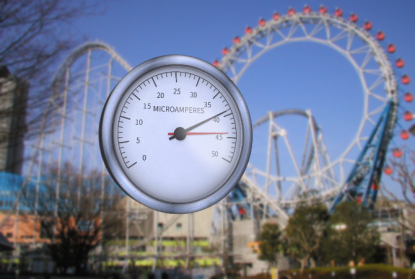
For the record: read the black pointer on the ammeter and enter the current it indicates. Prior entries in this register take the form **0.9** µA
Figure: **39** µA
